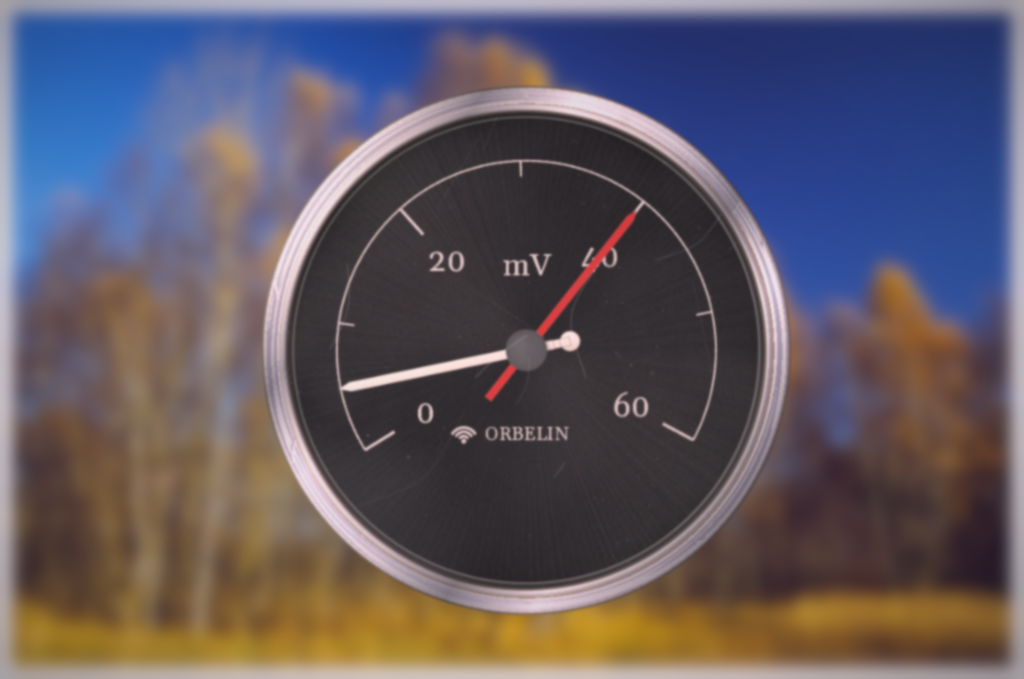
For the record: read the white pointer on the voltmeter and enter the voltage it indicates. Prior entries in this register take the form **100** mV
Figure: **5** mV
